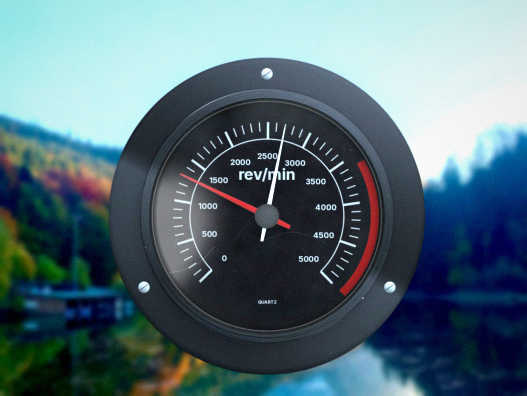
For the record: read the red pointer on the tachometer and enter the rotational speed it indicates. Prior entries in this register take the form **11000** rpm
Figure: **1300** rpm
